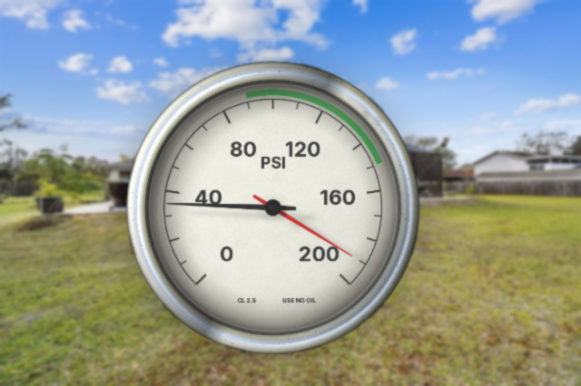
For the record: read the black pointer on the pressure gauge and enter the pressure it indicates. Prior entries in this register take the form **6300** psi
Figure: **35** psi
